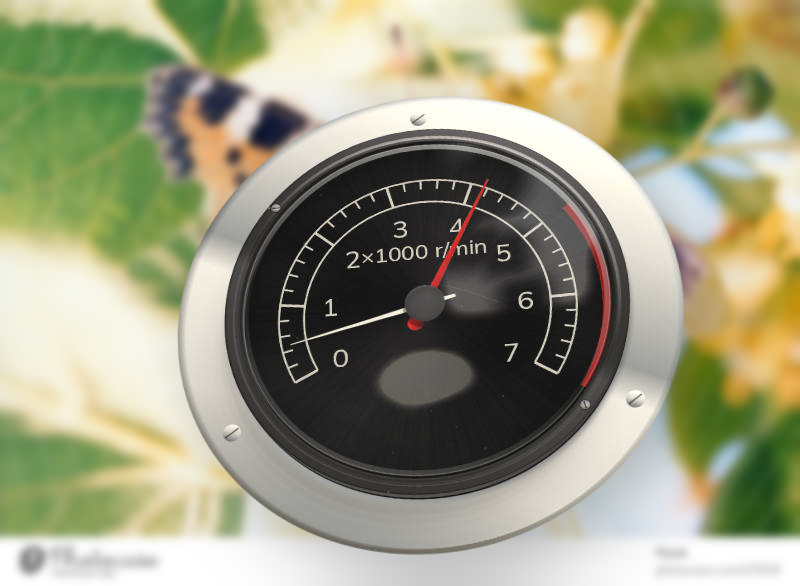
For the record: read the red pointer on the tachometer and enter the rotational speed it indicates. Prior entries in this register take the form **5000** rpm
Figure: **4200** rpm
